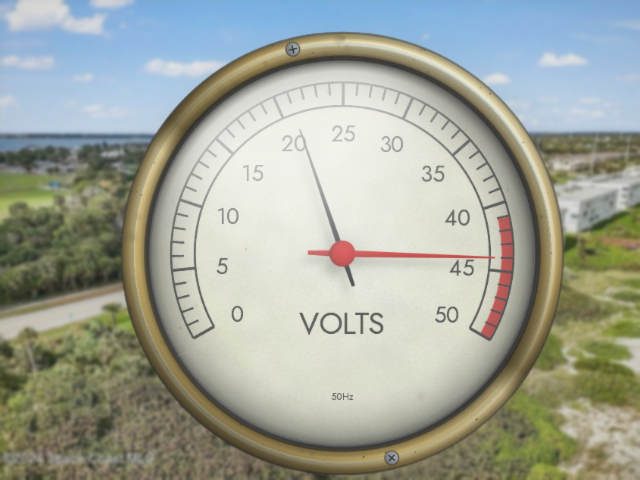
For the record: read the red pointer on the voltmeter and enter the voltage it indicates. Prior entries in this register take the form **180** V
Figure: **44** V
